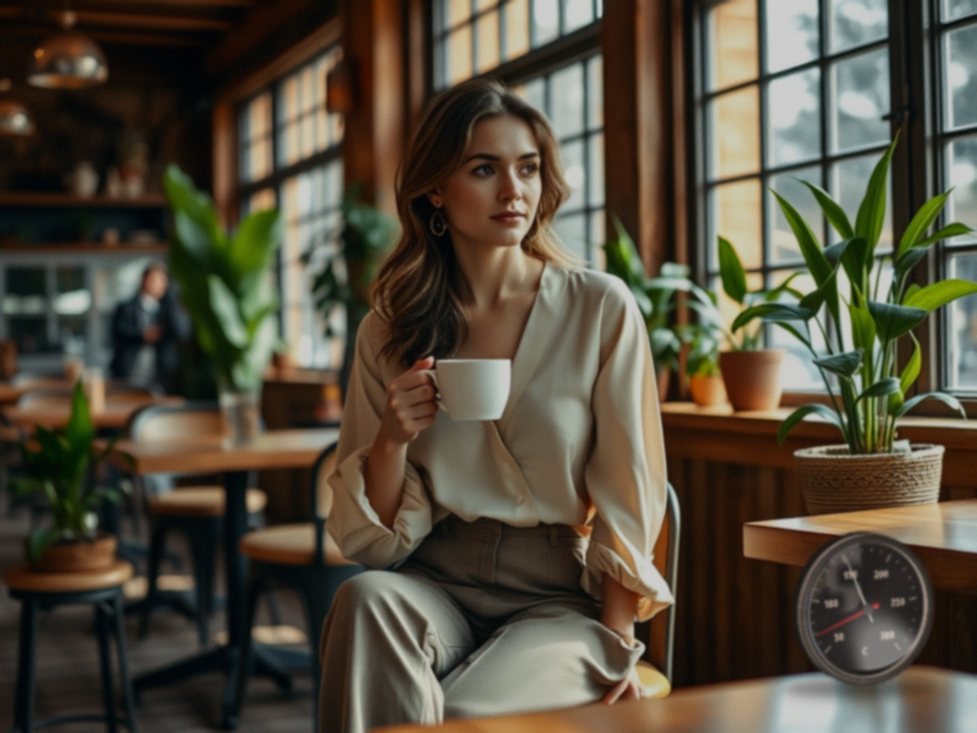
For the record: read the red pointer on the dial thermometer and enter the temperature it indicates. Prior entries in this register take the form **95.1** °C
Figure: **70** °C
